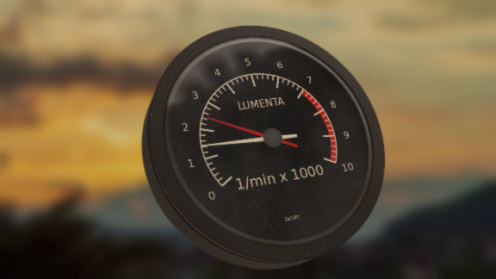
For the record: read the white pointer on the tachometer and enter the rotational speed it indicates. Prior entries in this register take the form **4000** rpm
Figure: **1400** rpm
